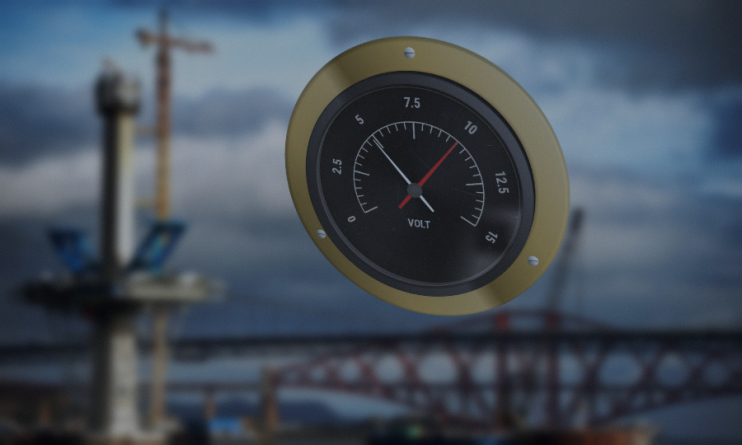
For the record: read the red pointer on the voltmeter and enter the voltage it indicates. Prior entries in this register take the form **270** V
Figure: **10** V
